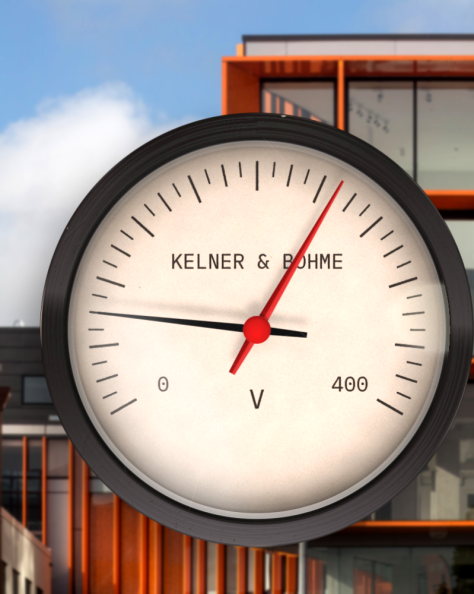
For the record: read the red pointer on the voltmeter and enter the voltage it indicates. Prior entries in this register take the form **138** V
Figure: **250** V
